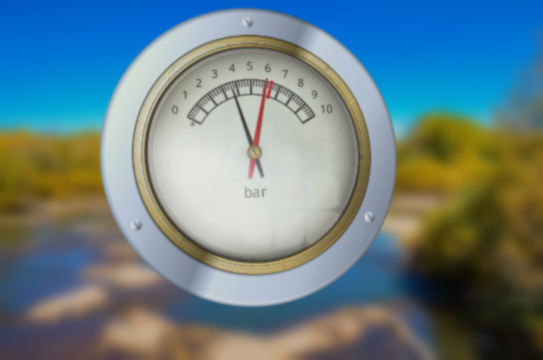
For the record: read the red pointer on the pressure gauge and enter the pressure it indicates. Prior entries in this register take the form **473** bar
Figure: **6** bar
